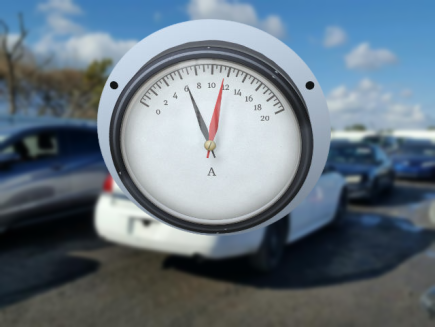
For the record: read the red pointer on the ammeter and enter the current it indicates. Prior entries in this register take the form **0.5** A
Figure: **11.5** A
